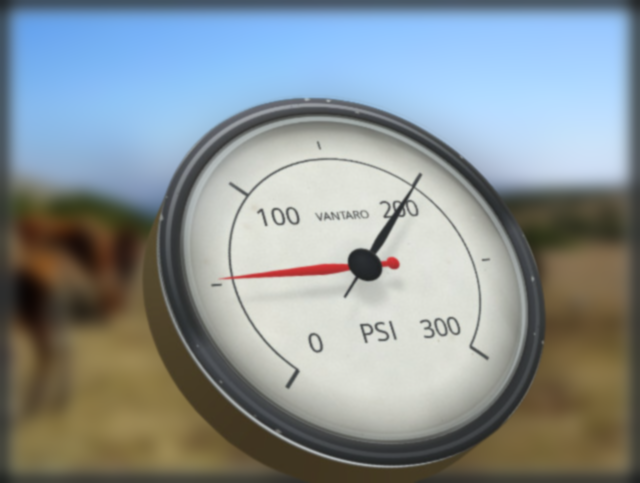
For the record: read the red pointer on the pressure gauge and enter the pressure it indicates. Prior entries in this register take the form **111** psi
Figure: **50** psi
